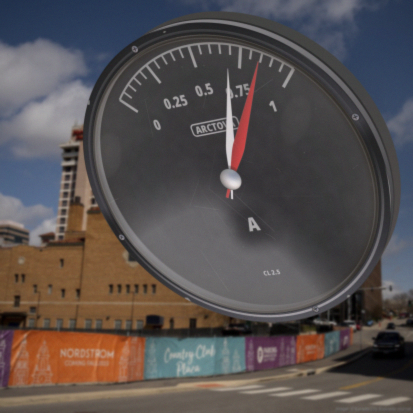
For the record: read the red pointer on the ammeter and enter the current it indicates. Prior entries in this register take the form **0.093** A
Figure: **0.85** A
